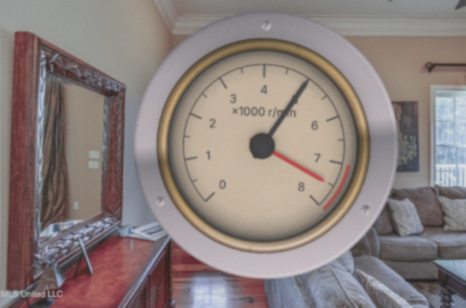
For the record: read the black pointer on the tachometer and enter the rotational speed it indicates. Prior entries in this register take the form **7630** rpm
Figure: **5000** rpm
